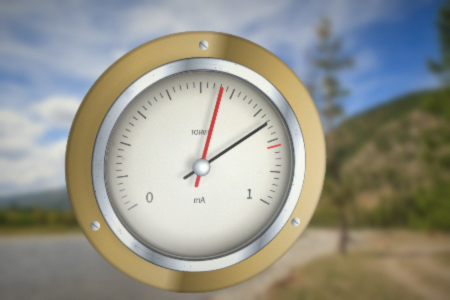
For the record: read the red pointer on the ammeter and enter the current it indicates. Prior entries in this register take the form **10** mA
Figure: **0.56** mA
